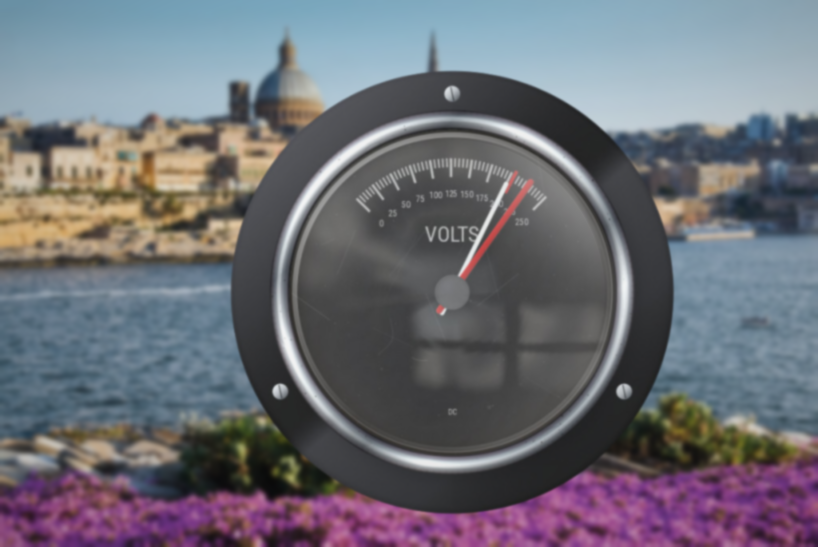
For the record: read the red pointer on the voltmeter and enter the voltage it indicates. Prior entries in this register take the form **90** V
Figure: **225** V
